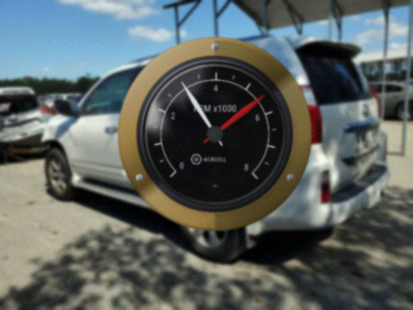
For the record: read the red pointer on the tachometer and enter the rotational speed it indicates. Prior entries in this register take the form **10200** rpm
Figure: **5500** rpm
